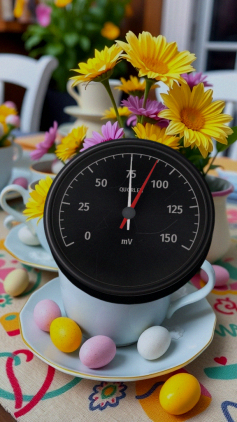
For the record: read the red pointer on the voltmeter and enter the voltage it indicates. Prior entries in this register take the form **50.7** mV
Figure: **90** mV
